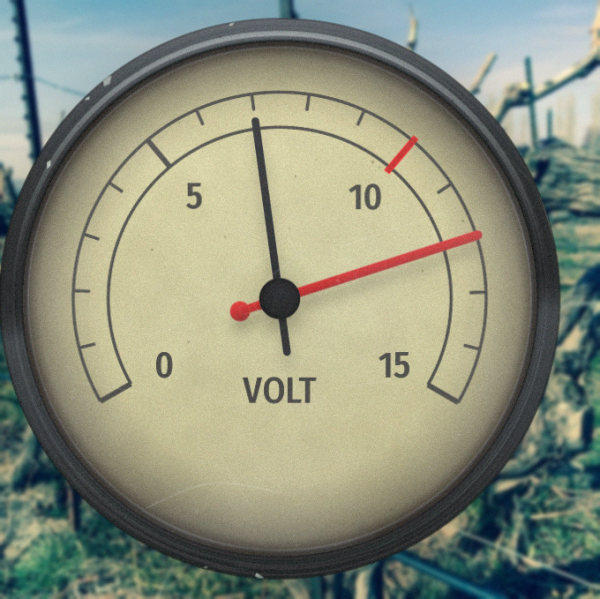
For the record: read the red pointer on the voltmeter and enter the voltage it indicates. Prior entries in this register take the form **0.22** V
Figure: **12** V
